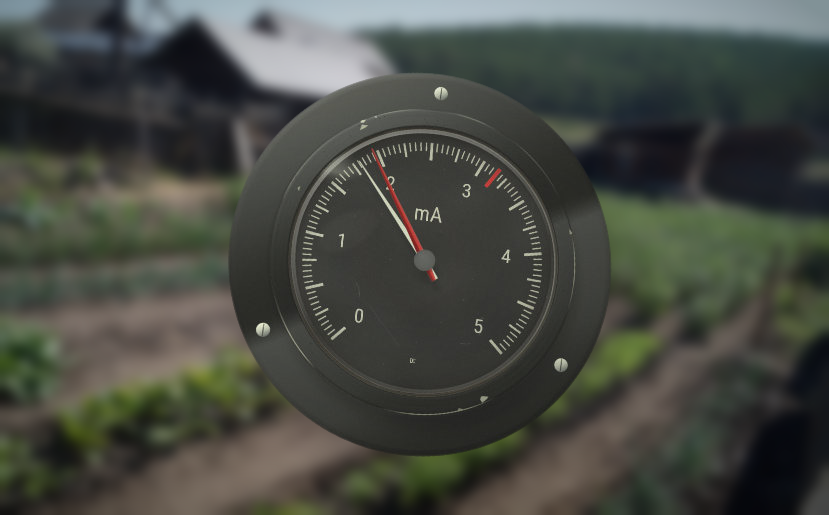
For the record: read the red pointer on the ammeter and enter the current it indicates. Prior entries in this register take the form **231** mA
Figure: **1.95** mA
